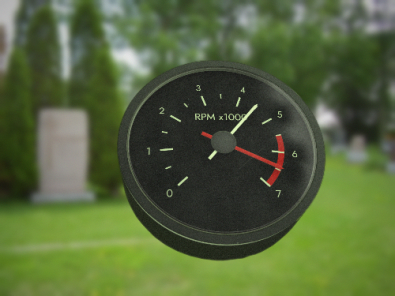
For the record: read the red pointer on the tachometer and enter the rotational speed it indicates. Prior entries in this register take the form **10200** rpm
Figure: **6500** rpm
